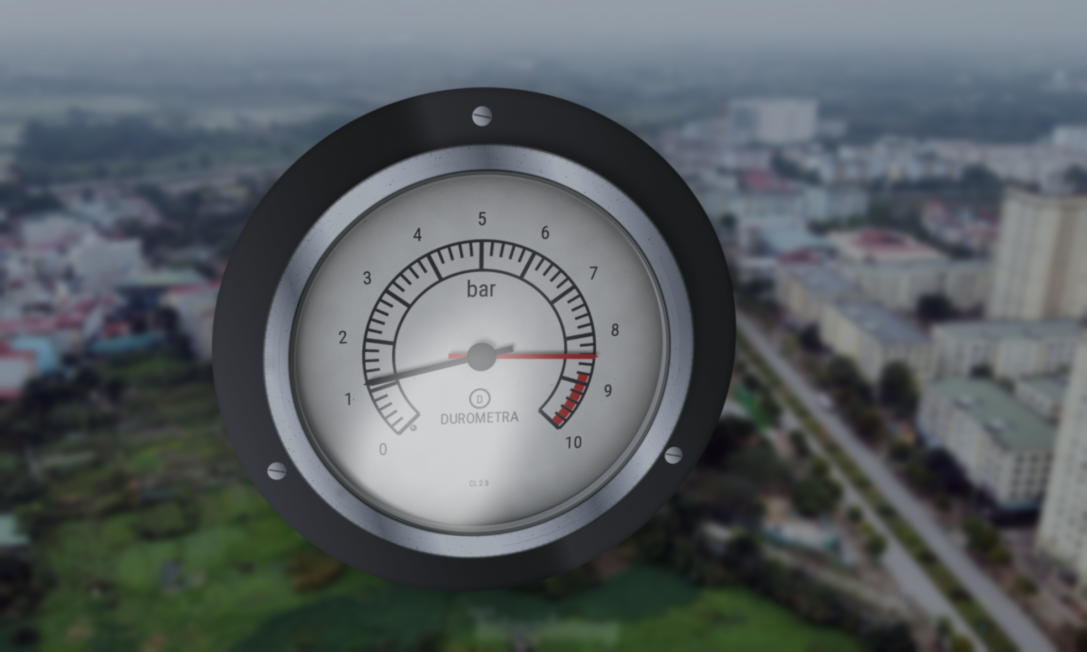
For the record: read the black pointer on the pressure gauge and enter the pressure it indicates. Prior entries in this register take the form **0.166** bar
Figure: **1.2** bar
